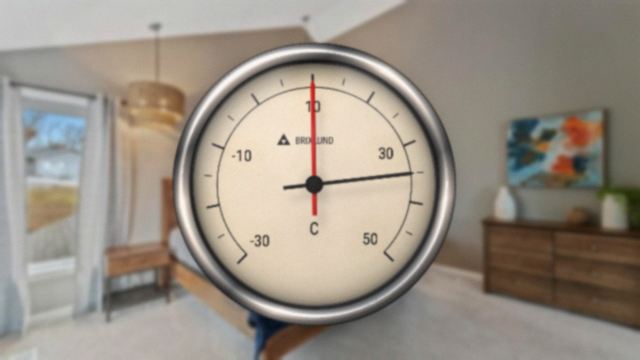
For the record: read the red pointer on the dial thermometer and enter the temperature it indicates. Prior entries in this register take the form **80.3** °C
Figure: **10** °C
